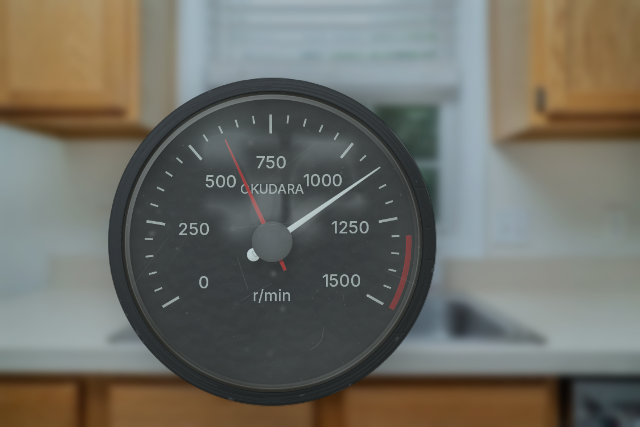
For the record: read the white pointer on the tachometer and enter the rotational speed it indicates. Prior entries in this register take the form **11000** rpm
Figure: **1100** rpm
